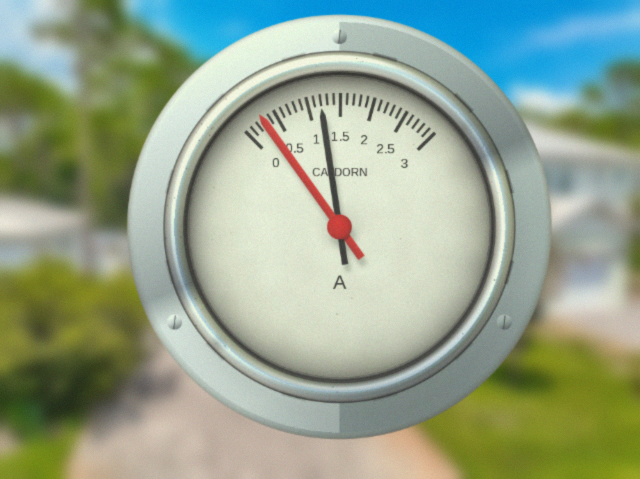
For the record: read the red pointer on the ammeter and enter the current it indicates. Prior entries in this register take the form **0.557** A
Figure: **0.3** A
